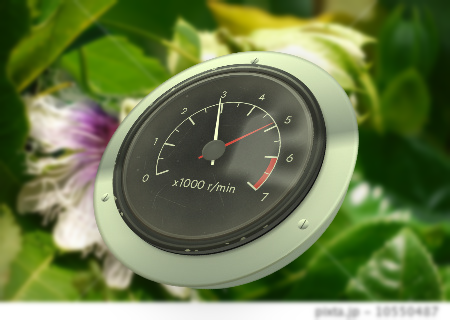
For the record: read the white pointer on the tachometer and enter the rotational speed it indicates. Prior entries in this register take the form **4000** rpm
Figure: **3000** rpm
